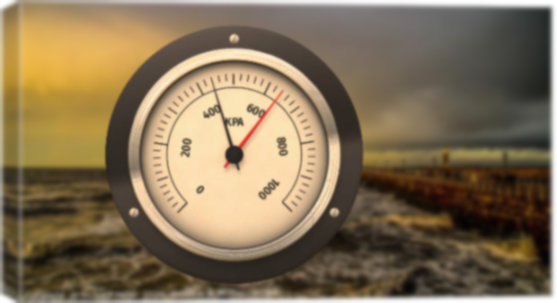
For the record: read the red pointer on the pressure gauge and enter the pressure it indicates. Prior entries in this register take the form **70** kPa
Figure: **640** kPa
